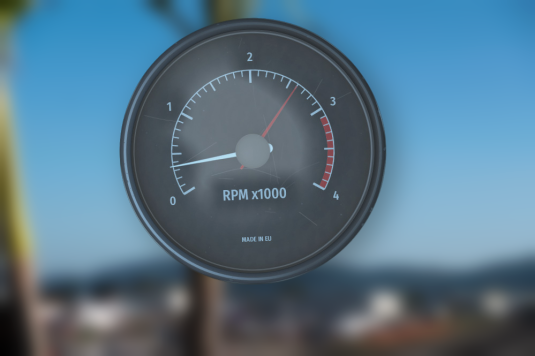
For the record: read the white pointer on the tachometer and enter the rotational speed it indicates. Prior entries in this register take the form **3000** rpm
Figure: **350** rpm
